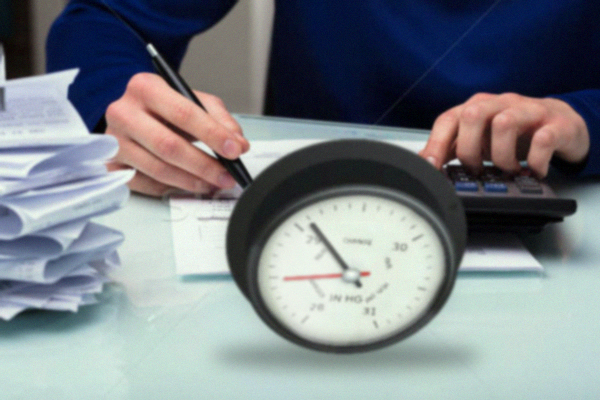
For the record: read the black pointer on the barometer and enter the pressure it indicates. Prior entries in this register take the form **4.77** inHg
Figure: **29.1** inHg
